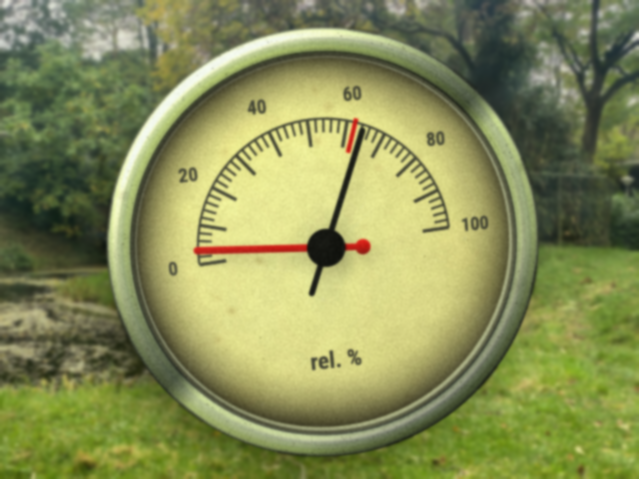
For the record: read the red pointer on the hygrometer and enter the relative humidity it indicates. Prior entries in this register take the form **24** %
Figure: **4** %
